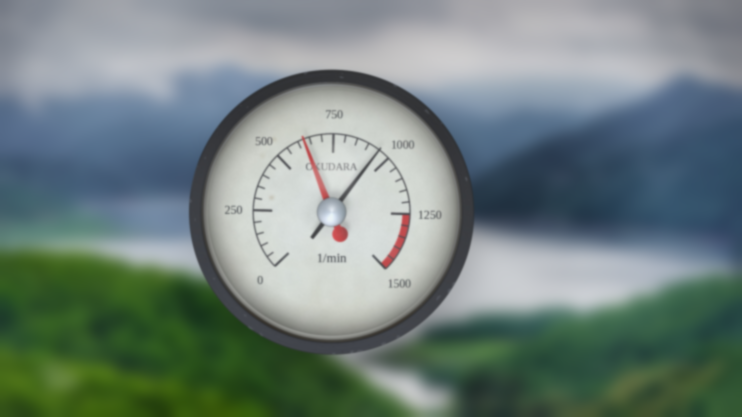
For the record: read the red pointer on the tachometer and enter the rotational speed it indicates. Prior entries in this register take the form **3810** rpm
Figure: **625** rpm
